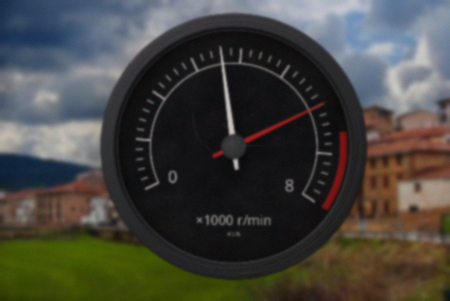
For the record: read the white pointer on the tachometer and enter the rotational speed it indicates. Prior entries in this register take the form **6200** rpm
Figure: **3600** rpm
